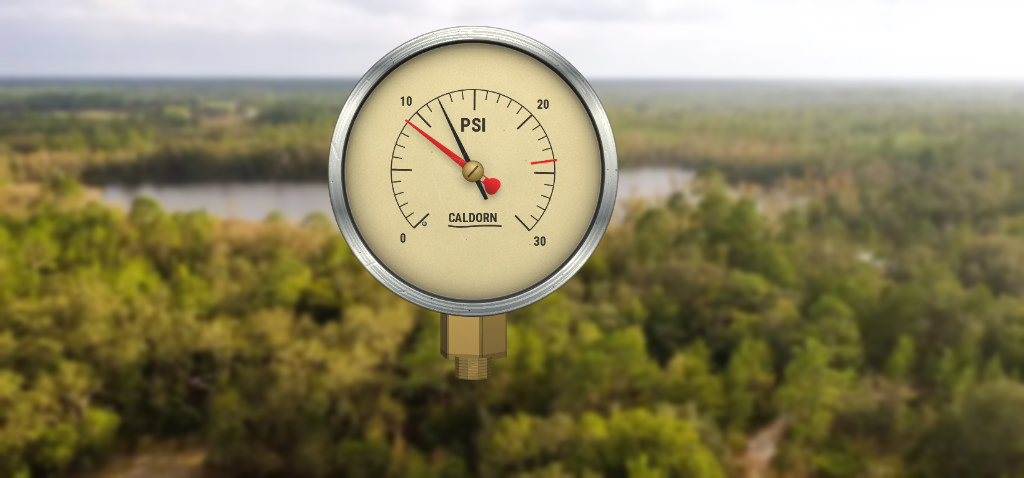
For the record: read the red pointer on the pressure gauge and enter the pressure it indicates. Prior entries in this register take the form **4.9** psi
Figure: **9** psi
